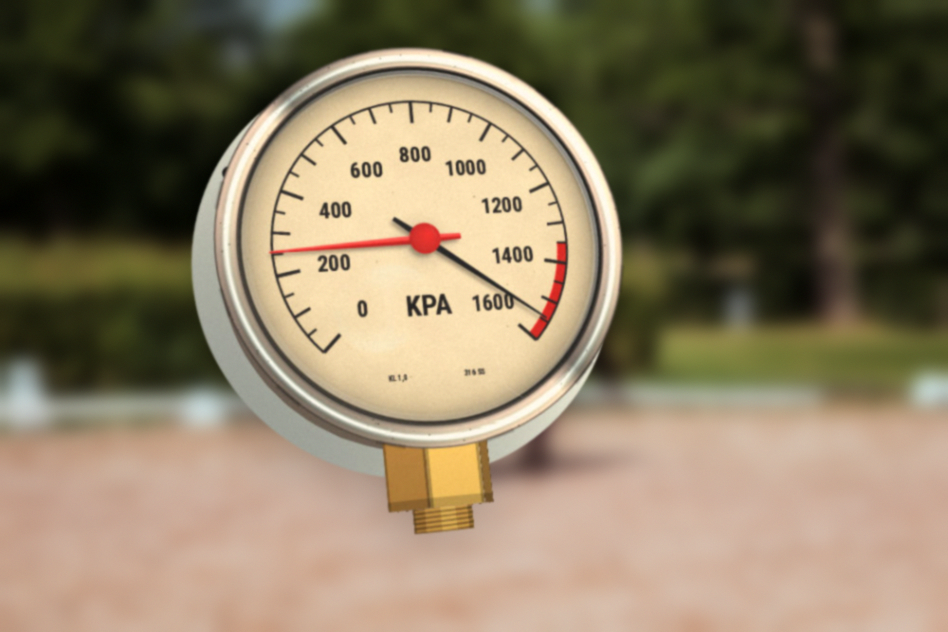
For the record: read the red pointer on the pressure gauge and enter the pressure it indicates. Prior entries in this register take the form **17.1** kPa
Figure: **250** kPa
